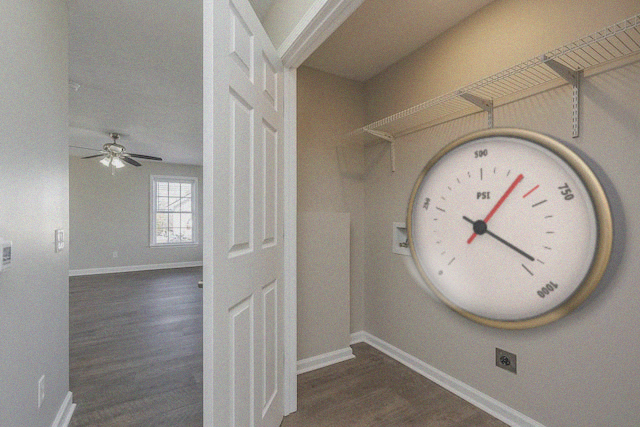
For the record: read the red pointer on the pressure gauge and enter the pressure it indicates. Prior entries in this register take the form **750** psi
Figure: **650** psi
